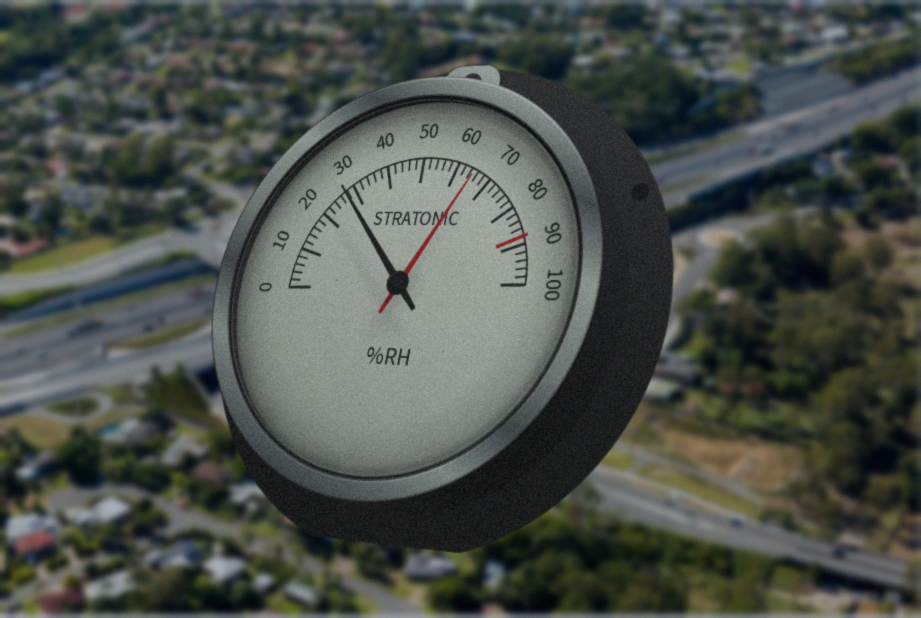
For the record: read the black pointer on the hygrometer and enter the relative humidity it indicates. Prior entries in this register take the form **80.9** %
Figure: **28** %
